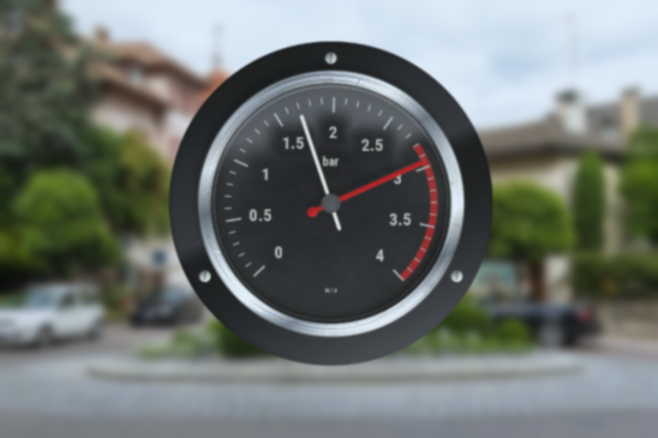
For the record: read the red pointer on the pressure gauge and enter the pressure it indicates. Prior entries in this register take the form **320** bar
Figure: **2.95** bar
